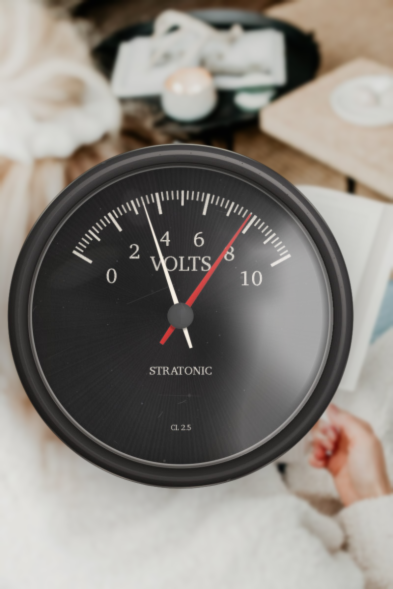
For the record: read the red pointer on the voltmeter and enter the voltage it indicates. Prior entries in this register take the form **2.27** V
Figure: **7.8** V
